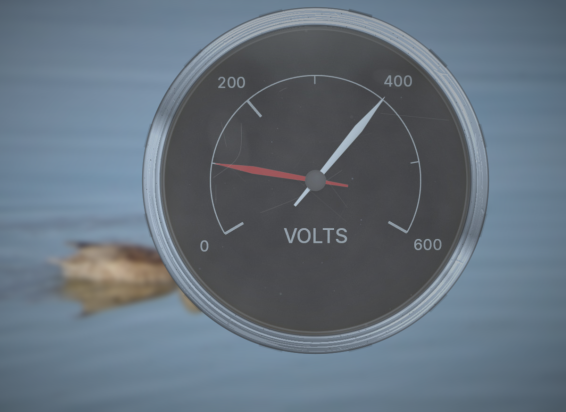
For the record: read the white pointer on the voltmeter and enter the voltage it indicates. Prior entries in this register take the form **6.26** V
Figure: **400** V
